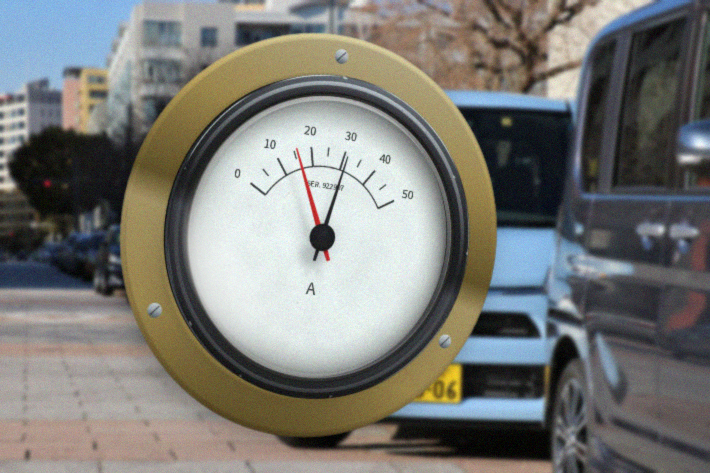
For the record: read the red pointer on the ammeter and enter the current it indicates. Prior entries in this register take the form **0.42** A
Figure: **15** A
